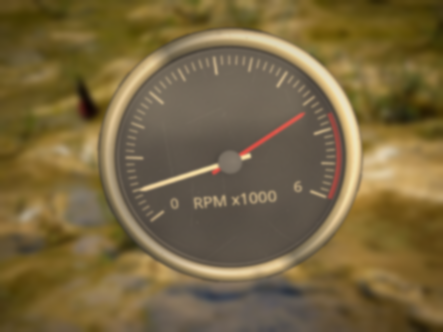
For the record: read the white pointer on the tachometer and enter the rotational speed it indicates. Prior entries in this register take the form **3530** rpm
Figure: **500** rpm
